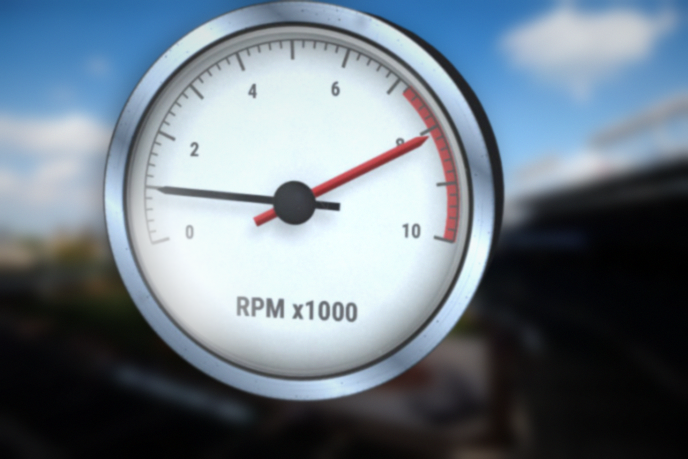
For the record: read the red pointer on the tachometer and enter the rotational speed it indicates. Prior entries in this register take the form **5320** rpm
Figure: **8100** rpm
